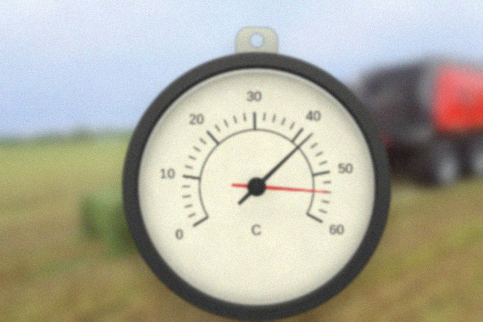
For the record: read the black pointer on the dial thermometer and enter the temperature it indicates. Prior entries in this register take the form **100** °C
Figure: **42** °C
